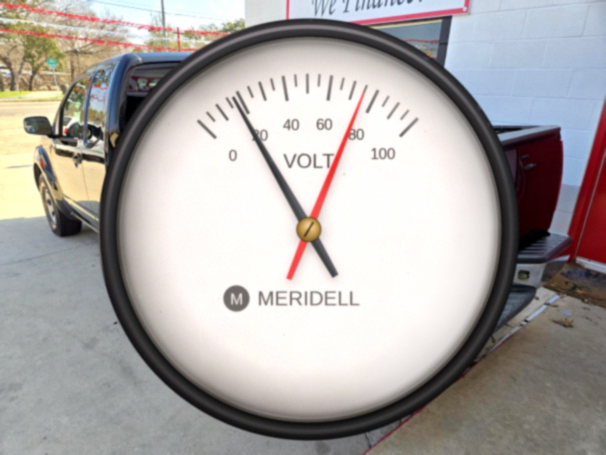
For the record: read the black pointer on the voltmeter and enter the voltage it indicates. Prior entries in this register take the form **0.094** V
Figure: **17.5** V
